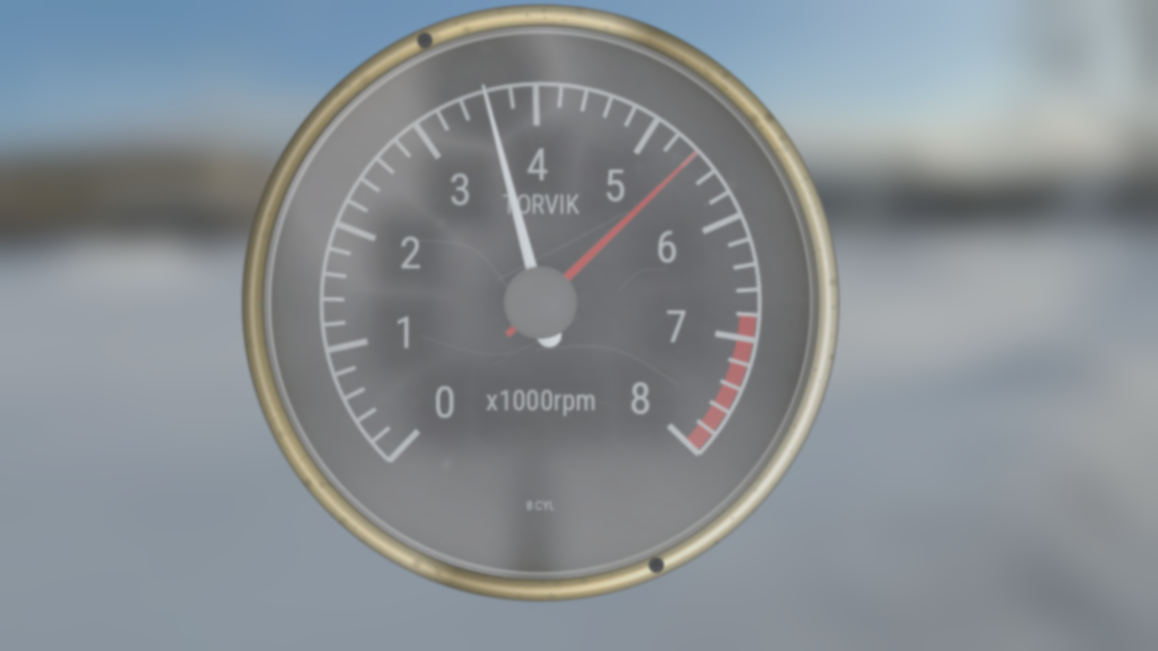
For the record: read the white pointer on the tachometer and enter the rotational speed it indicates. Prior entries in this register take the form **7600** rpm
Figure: **3600** rpm
